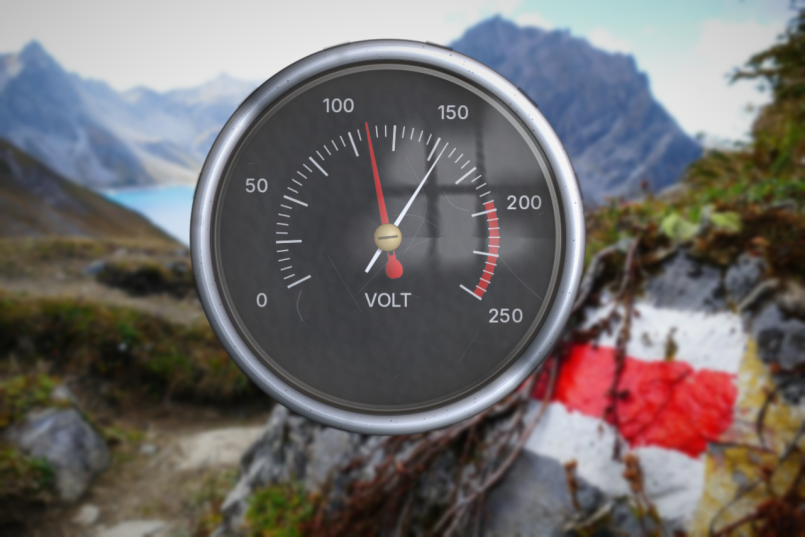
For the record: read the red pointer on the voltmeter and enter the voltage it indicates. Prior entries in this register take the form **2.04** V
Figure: **110** V
